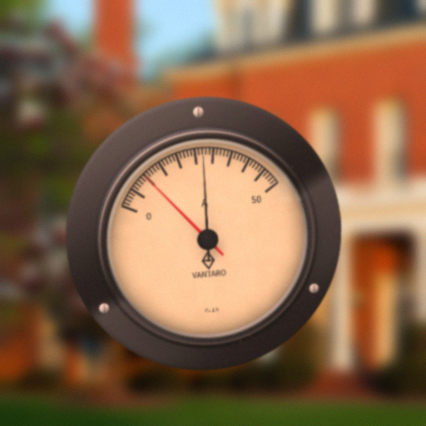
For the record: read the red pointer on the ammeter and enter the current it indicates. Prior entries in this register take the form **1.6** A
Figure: **10** A
